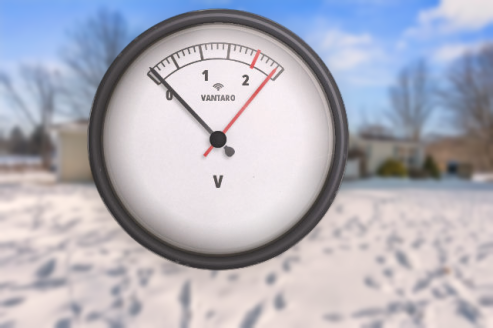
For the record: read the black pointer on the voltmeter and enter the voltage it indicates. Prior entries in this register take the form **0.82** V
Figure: **0.1** V
